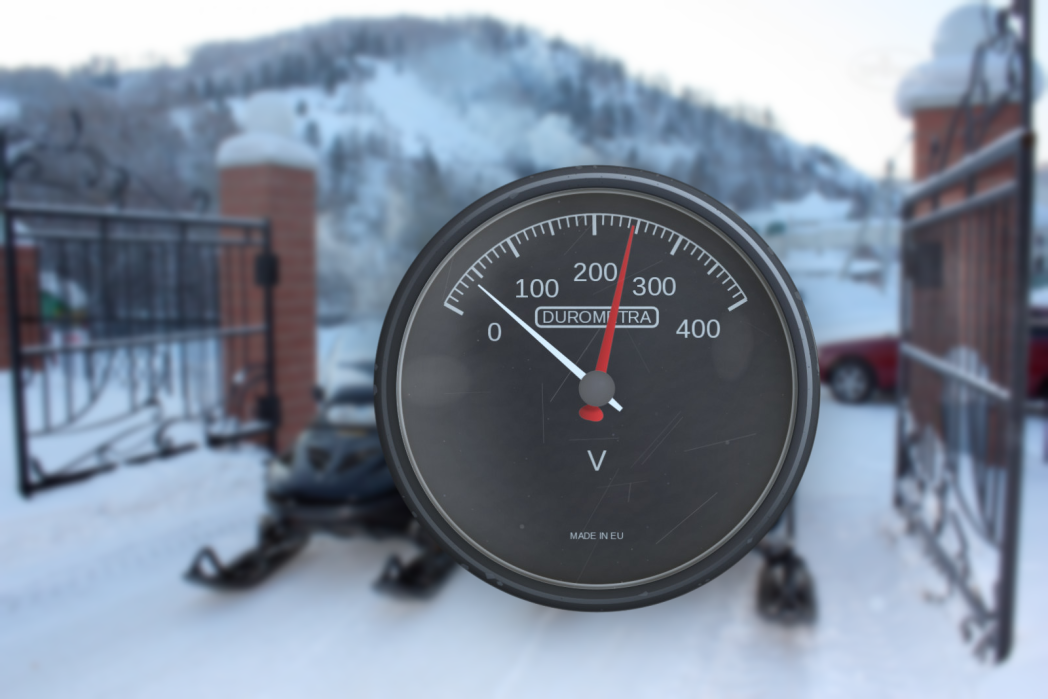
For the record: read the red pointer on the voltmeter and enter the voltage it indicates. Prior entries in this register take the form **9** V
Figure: **245** V
